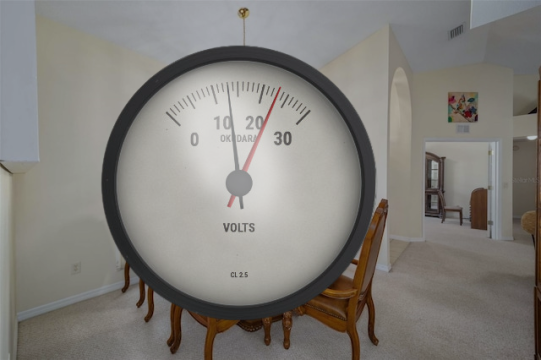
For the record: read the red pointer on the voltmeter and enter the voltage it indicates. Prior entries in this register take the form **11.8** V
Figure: **23** V
